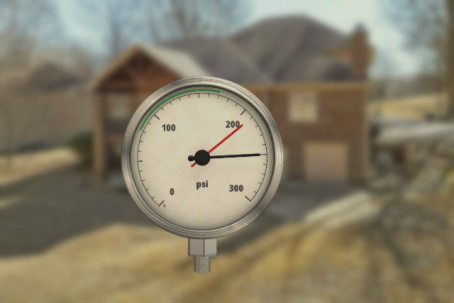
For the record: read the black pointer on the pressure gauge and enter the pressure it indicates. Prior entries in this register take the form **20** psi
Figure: **250** psi
